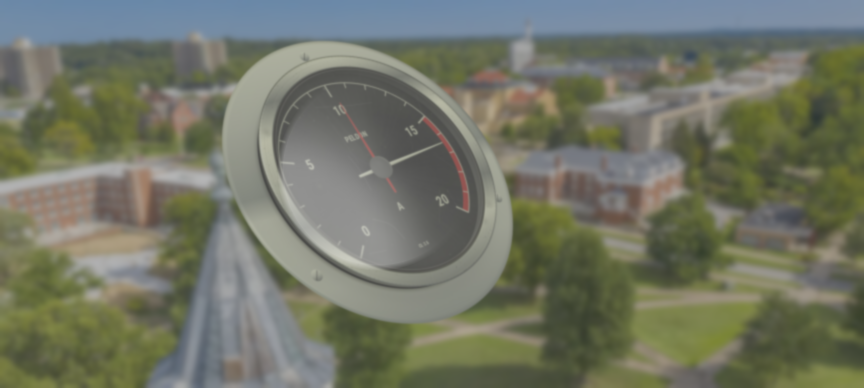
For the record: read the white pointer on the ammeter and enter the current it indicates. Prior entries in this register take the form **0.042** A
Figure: **16.5** A
